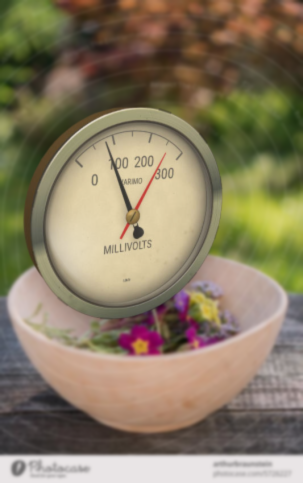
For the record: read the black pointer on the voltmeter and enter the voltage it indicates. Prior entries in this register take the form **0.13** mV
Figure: **75** mV
